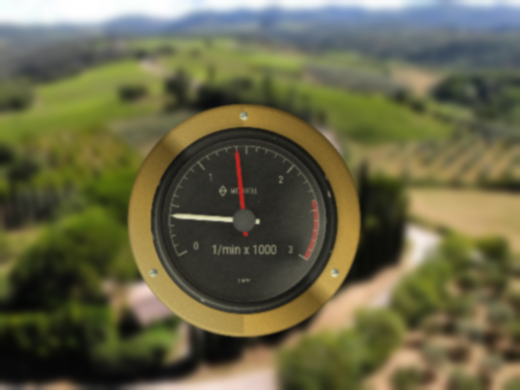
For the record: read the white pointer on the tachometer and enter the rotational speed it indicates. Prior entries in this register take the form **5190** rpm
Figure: **400** rpm
